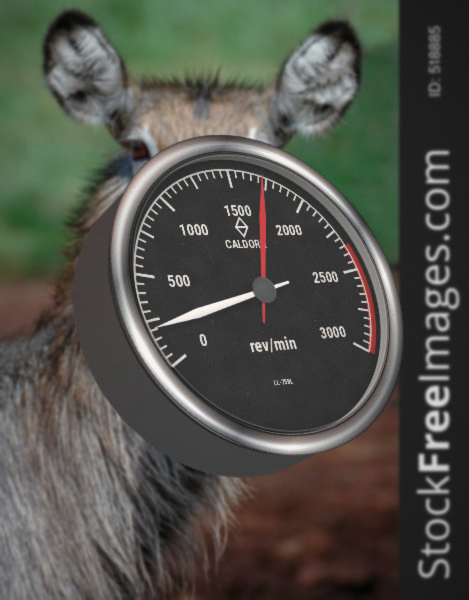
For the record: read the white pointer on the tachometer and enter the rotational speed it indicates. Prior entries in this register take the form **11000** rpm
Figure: **200** rpm
